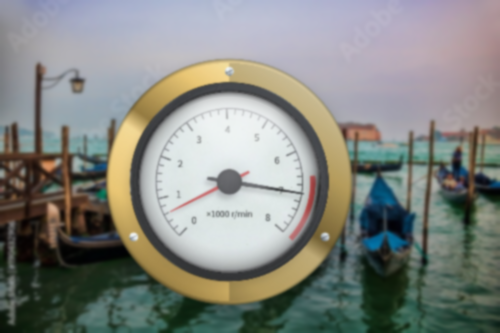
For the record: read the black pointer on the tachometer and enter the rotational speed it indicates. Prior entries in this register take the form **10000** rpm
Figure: **7000** rpm
